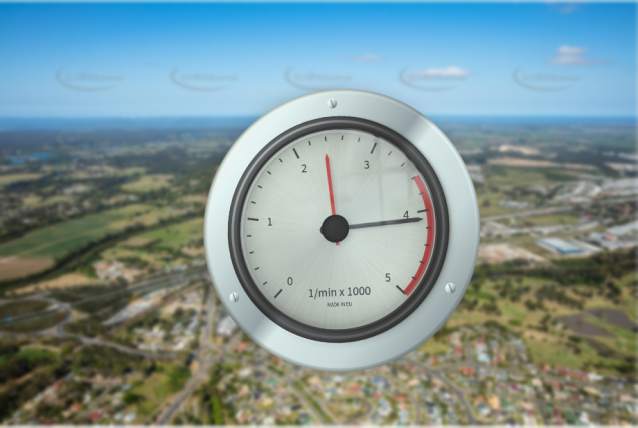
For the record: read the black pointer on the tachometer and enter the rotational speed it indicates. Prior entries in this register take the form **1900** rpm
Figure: **4100** rpm
